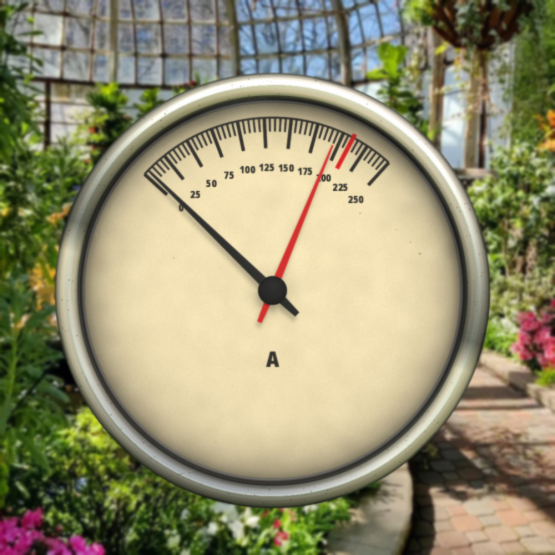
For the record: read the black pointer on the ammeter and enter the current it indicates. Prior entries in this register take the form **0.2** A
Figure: **5** A
